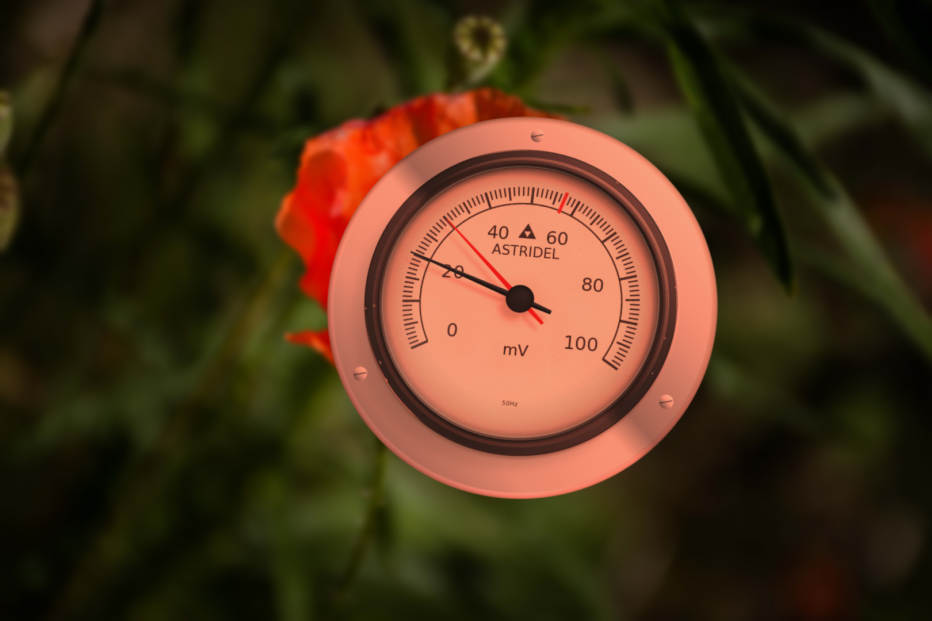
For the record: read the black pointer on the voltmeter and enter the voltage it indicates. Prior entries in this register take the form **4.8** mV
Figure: **20** mV
